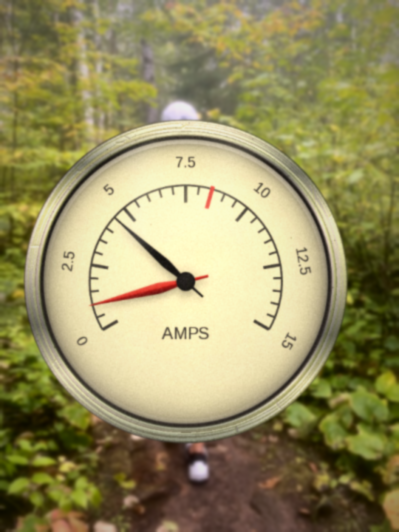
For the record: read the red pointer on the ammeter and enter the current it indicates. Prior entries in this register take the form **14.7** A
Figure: **1** A
